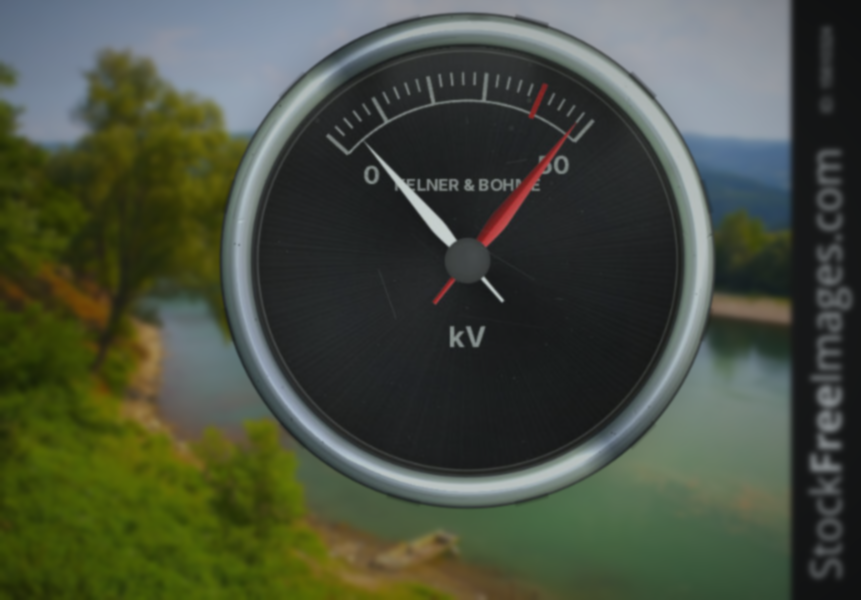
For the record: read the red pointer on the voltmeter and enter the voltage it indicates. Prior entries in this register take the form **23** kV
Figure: **48** kV
